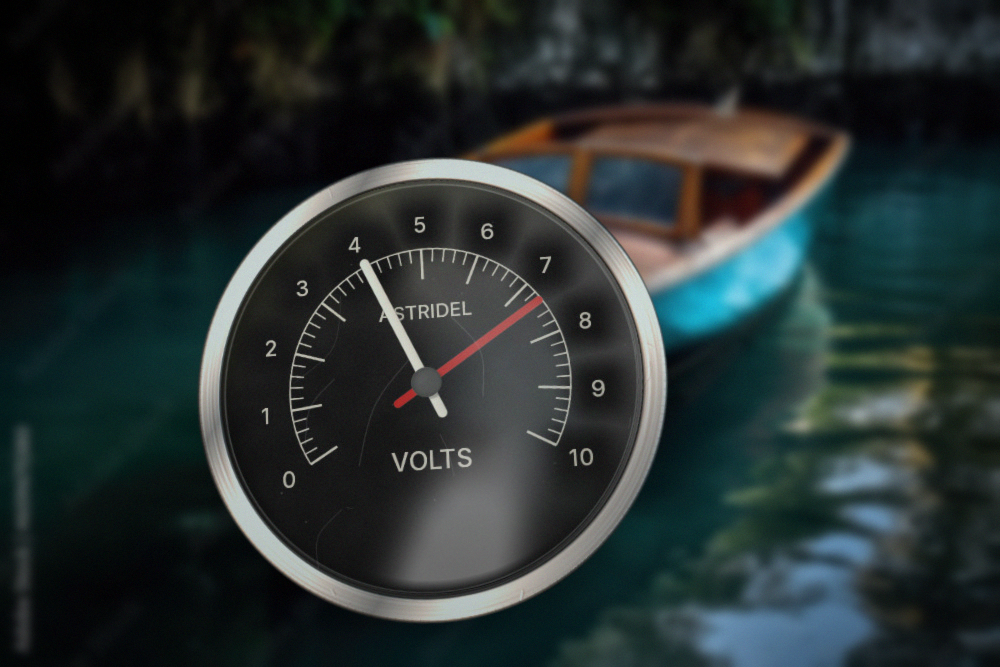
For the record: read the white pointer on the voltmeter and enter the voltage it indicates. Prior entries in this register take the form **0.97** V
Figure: **4** V
